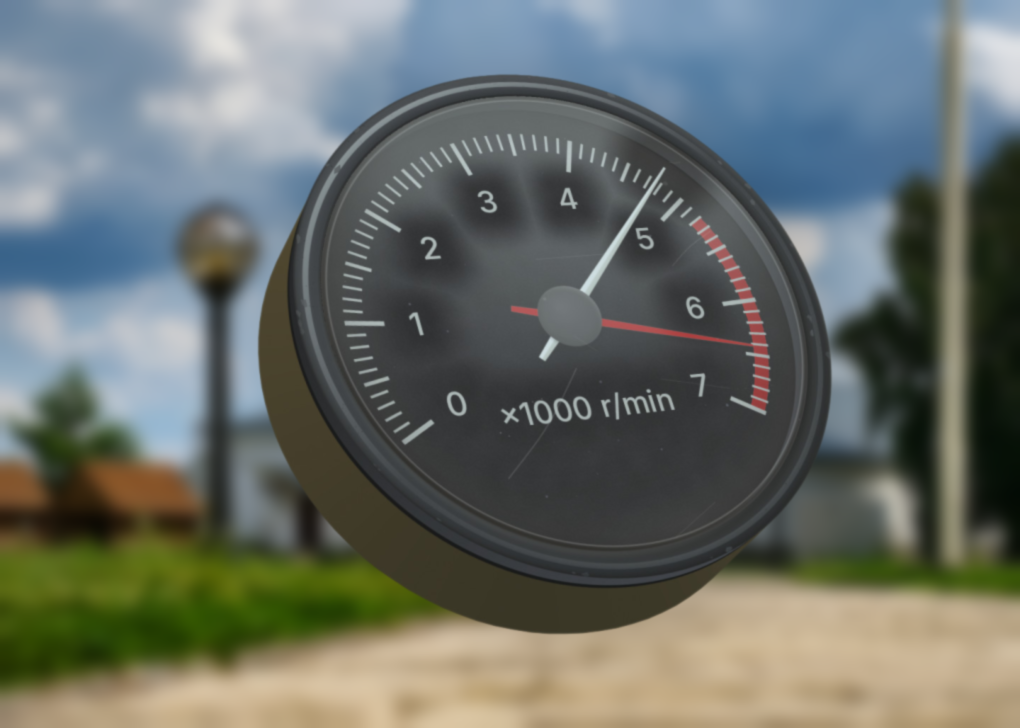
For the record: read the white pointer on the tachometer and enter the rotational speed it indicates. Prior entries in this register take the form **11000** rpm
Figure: **4750** rpm
